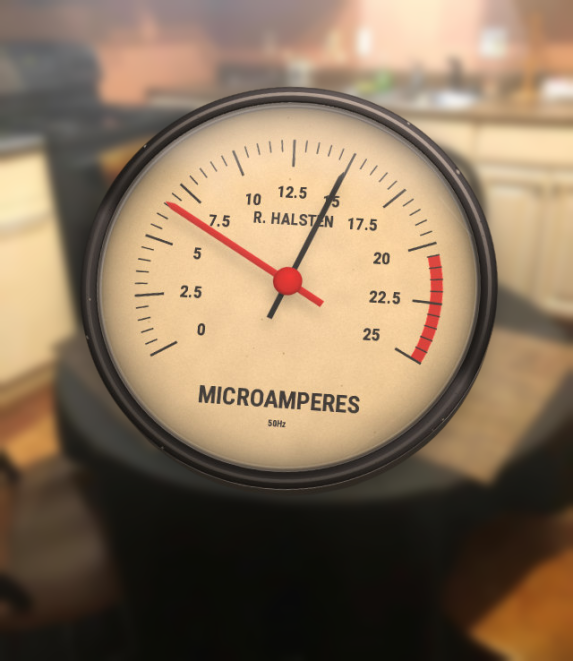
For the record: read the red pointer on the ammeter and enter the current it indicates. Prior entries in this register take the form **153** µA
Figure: **6.5** µA
